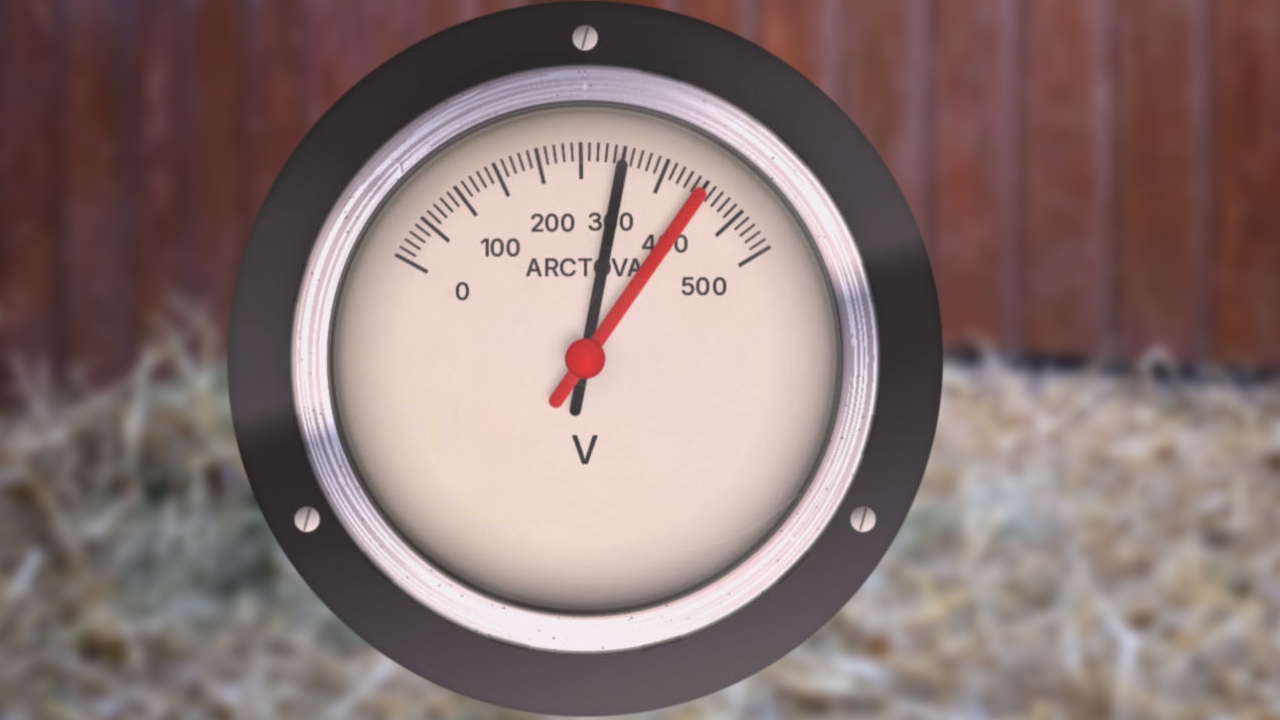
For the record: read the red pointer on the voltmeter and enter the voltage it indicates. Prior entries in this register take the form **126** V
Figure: **400** V
